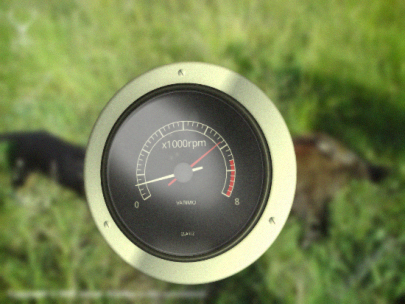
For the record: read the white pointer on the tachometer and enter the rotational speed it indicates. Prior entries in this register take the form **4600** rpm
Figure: **600** rpm
